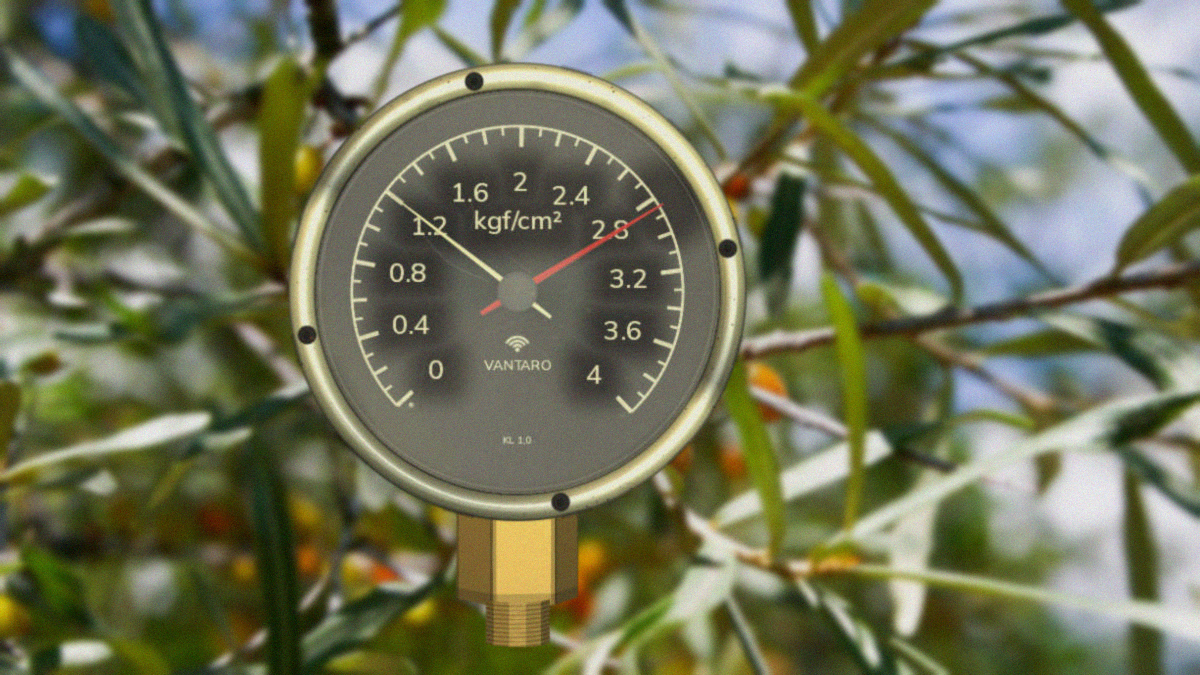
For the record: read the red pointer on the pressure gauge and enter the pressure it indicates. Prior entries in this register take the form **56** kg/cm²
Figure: **2.85** kg/cm²
